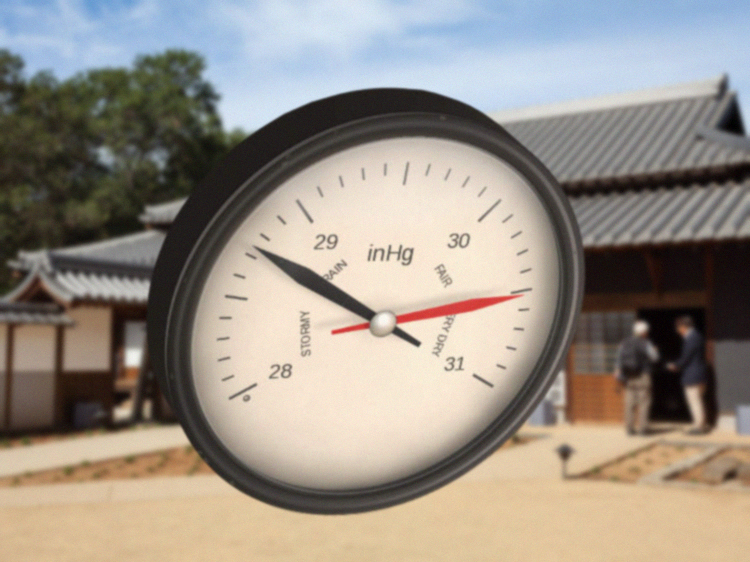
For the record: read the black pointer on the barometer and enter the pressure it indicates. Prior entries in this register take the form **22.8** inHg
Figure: **28.75** inHg
